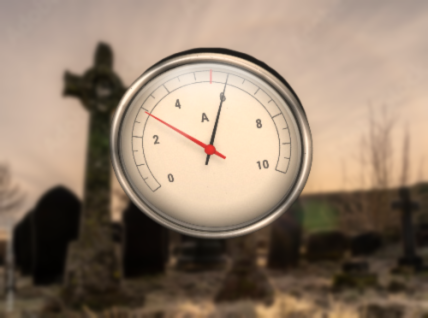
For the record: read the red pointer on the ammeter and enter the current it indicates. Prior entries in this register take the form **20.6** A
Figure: **3** A
